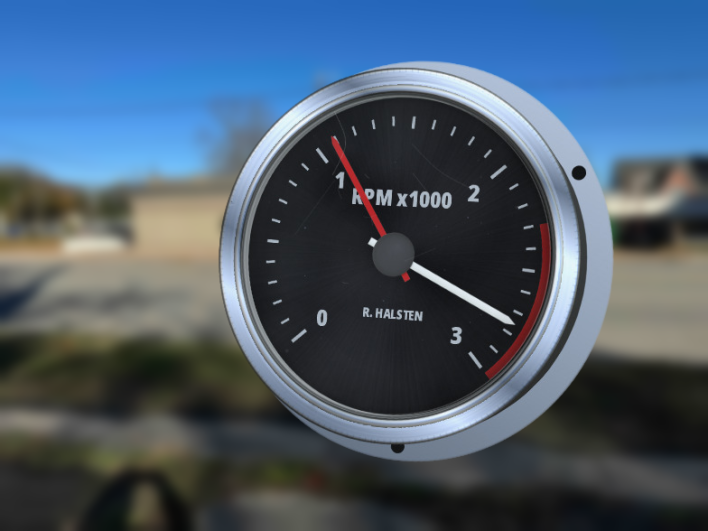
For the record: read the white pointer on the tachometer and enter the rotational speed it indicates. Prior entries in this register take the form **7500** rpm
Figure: **2750** rpm
